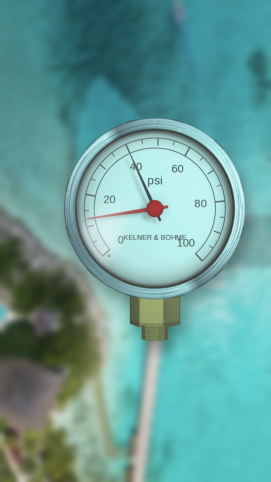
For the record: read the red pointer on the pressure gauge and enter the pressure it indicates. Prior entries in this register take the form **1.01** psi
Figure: **12.5** psi
